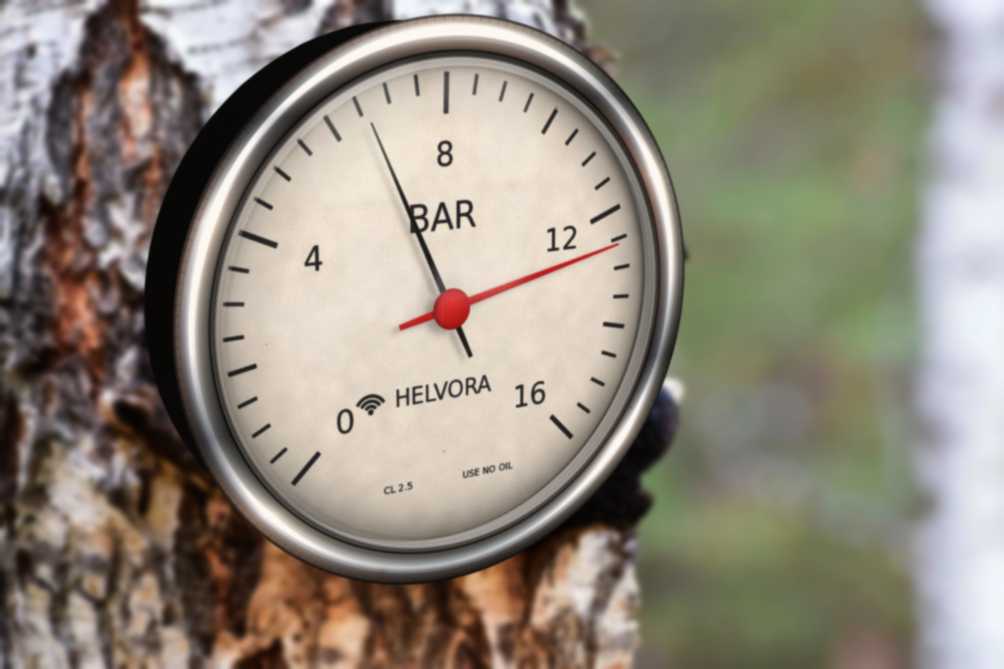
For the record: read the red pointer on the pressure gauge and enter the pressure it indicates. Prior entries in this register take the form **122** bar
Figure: **12.5** bar
